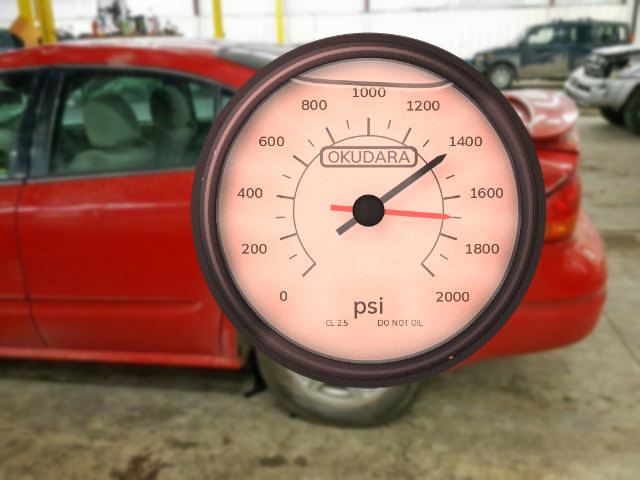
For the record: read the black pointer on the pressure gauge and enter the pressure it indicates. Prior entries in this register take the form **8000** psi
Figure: **1400** psi
